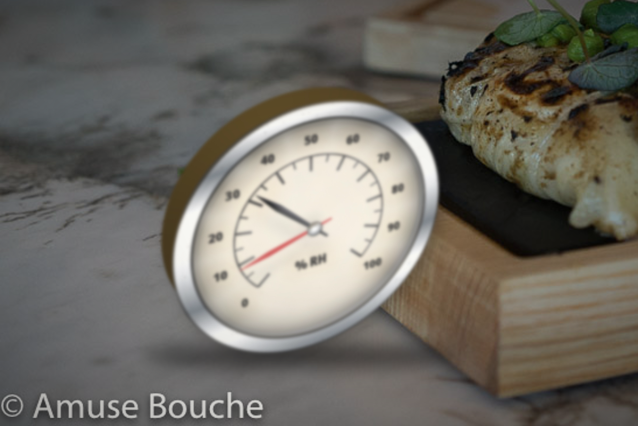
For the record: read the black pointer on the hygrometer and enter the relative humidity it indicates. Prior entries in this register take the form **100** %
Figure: **32.5** %
